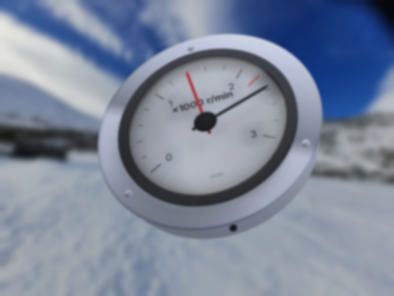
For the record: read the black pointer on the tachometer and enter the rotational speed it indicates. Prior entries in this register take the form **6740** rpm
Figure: **2400** rpm
